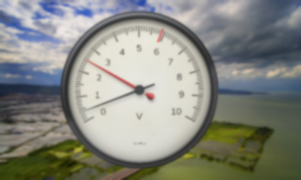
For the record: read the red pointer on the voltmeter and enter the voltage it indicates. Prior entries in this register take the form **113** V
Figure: **2.5** V
